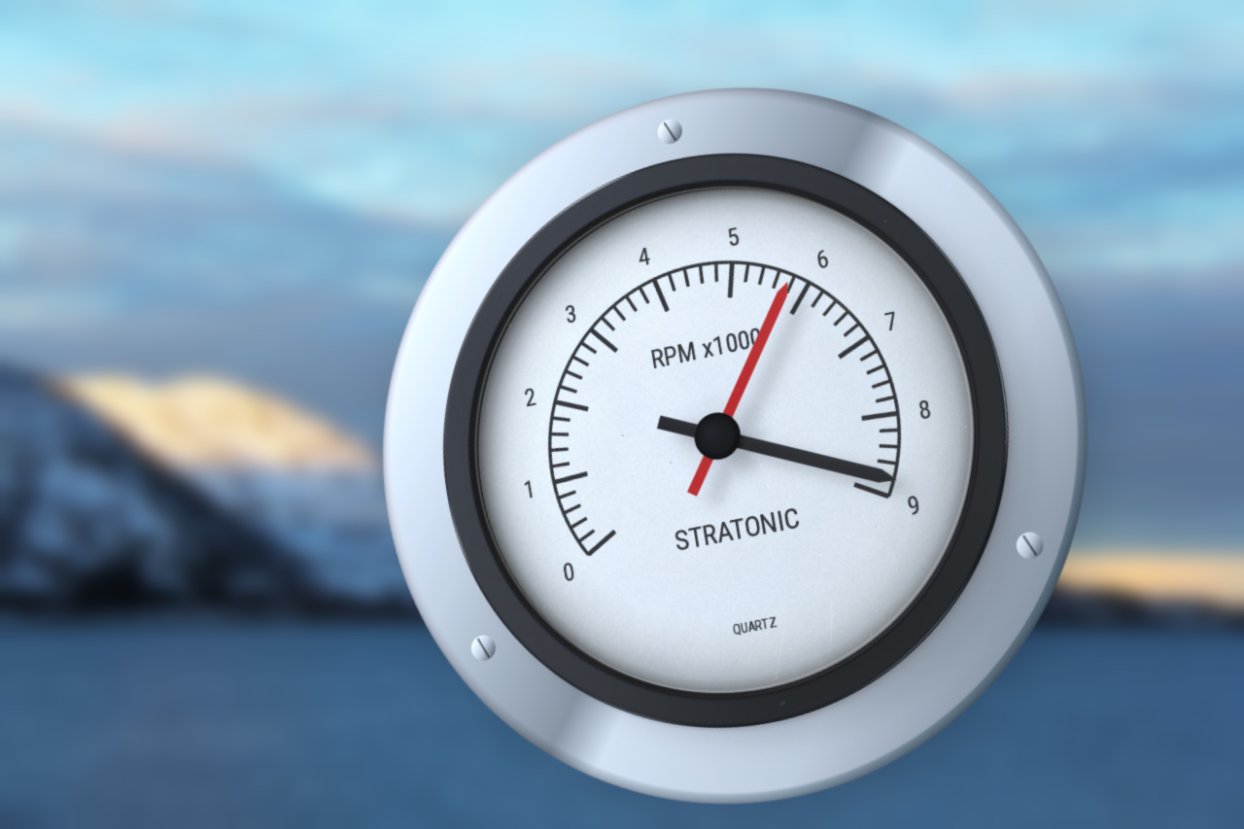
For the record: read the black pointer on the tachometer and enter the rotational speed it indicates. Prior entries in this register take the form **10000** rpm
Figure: **8800** rpm
